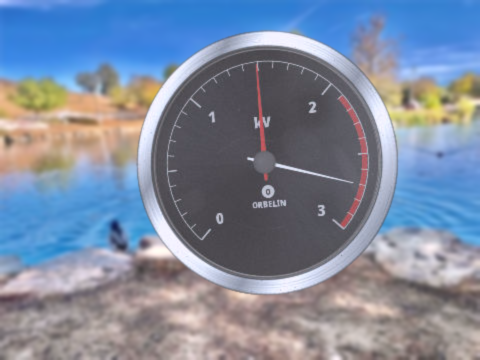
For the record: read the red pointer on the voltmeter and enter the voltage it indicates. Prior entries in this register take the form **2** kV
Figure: **1.5** kV
